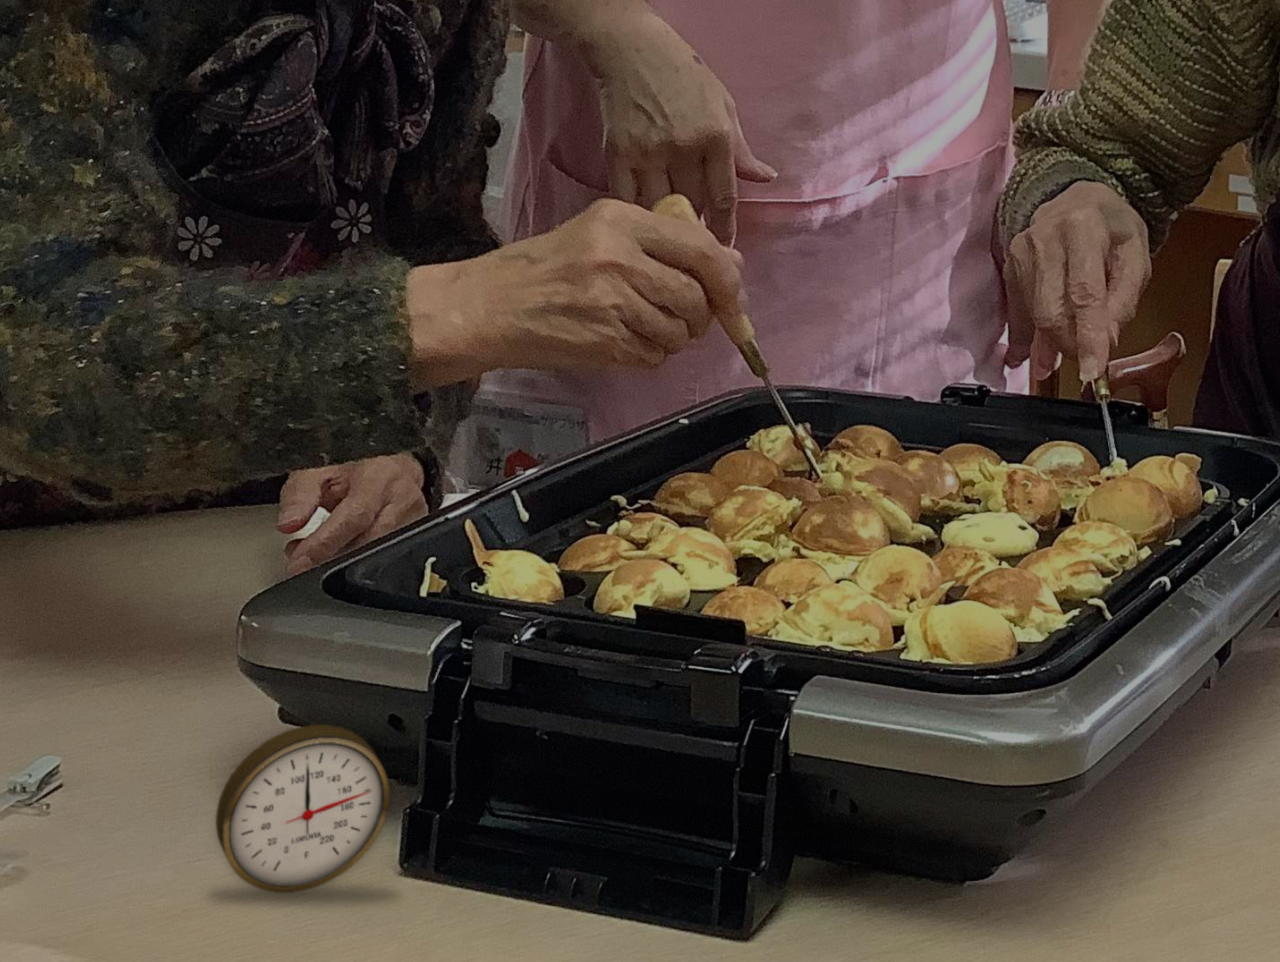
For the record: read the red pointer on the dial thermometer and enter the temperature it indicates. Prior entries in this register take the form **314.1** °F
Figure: **170** °F
